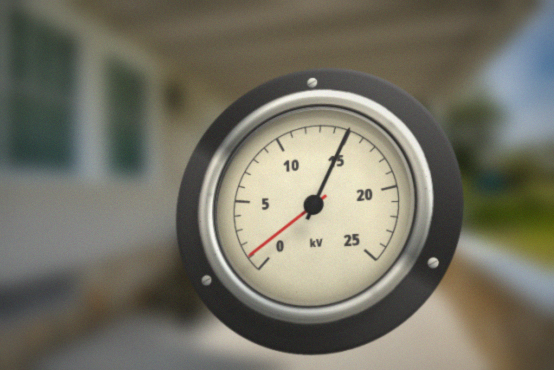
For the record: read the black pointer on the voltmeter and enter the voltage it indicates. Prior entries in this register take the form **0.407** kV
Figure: **15** kV
